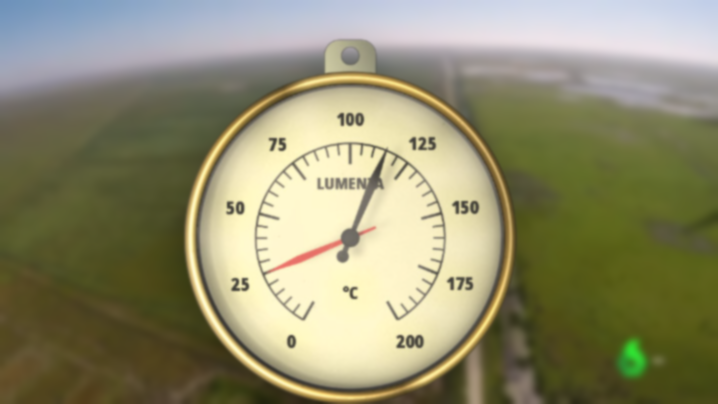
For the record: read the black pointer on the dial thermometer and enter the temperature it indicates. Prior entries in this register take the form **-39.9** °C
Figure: **115** °C
